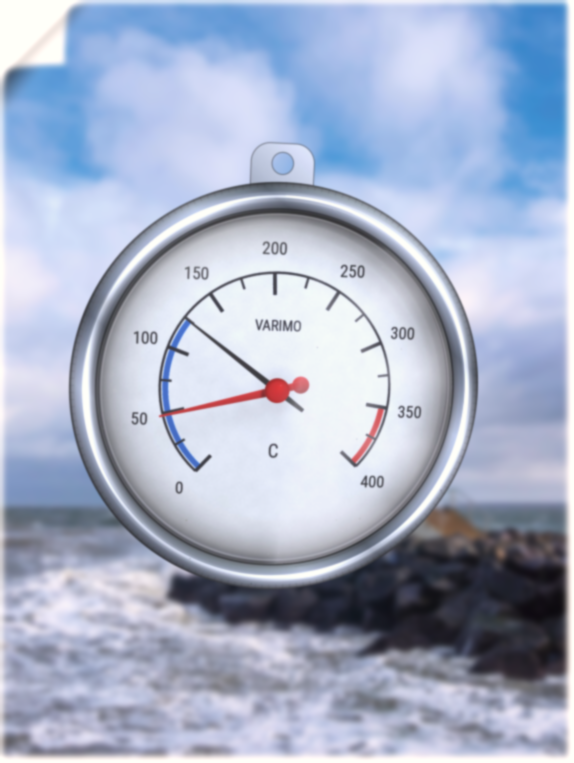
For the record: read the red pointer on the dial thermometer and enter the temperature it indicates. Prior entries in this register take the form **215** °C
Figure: **50** °C
